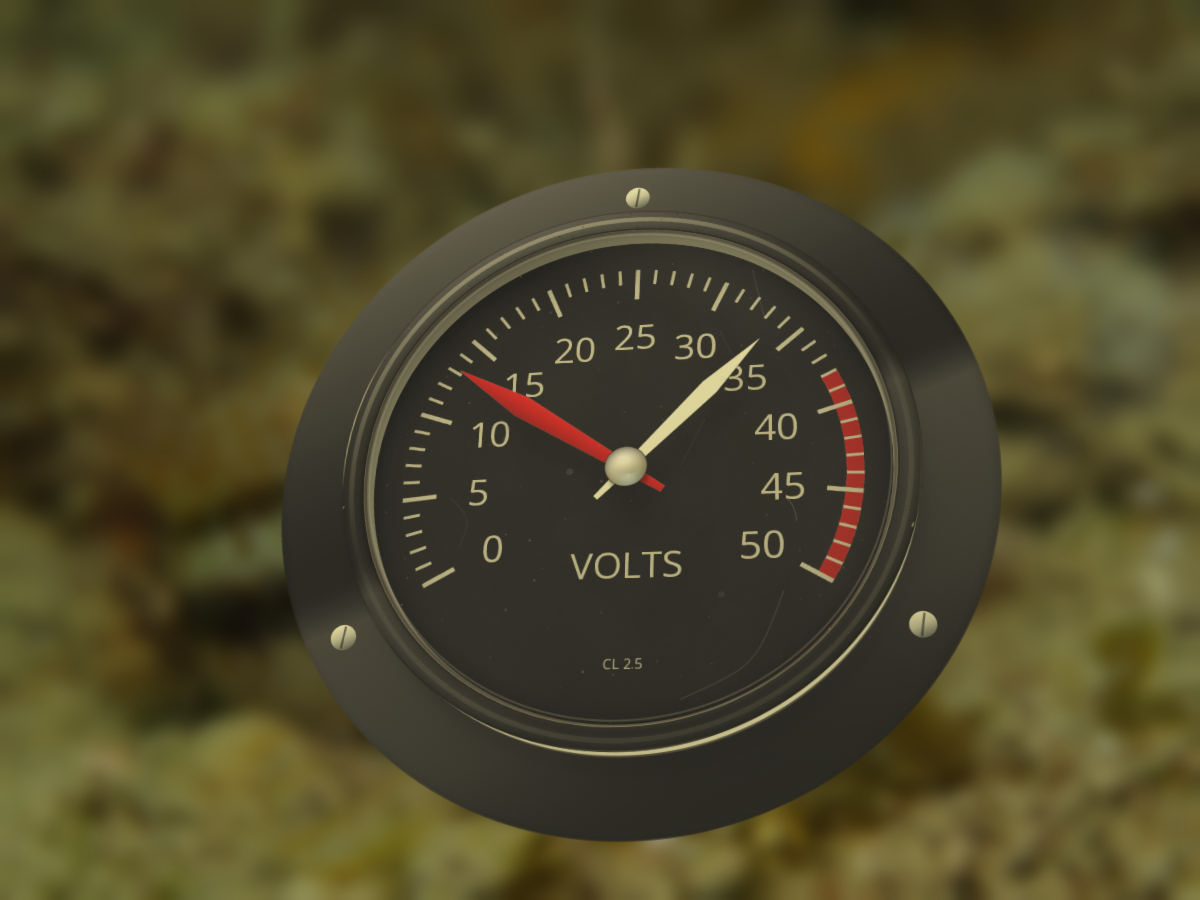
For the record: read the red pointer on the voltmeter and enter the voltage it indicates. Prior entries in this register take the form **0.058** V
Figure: **13** V
